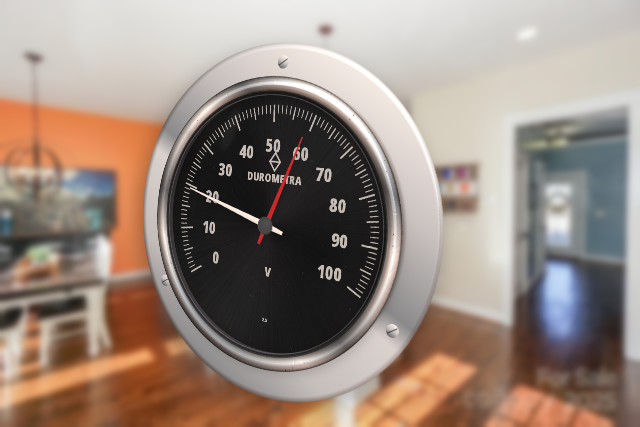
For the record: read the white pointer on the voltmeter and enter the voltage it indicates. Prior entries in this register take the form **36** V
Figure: **20** V
